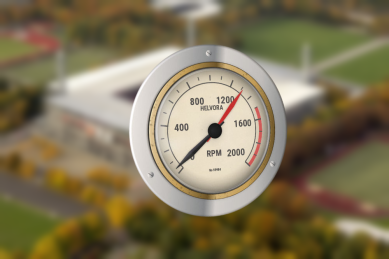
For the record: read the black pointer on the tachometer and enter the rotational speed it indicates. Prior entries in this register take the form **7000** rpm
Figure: **50** rpm
